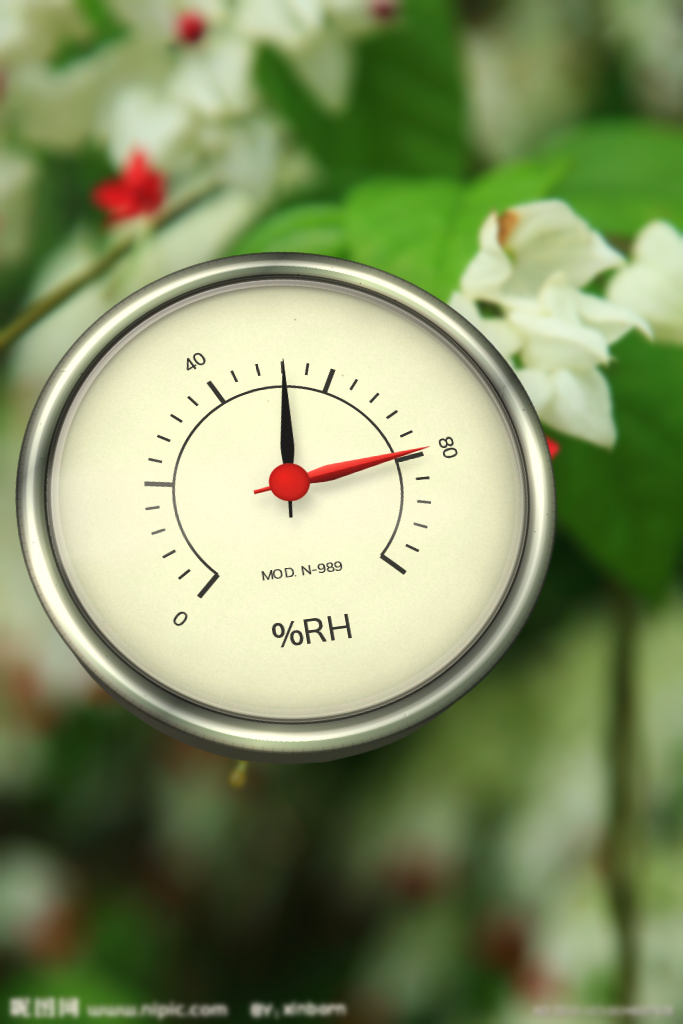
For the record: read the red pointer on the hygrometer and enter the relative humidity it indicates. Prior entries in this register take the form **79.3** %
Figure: **80** %
